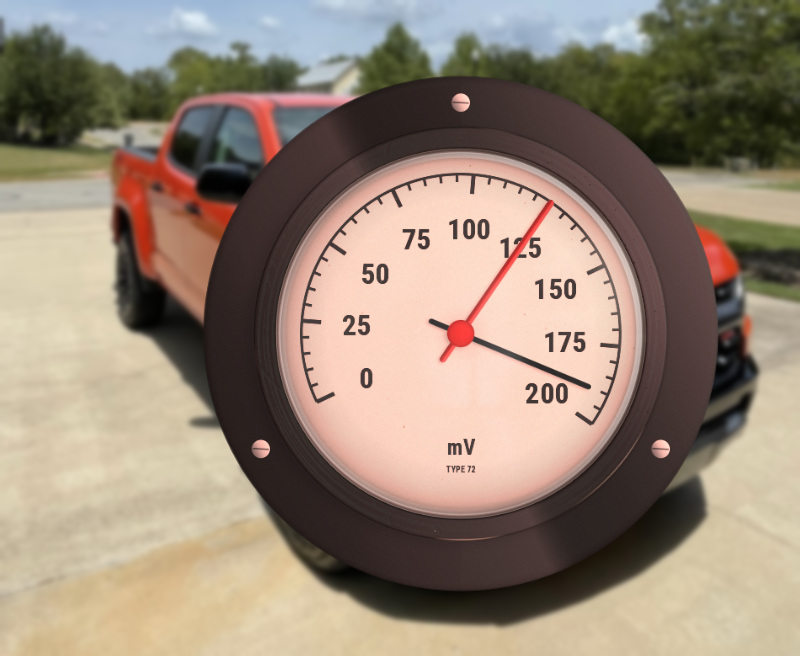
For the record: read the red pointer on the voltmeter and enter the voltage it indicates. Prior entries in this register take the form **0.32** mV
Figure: **125** mV
